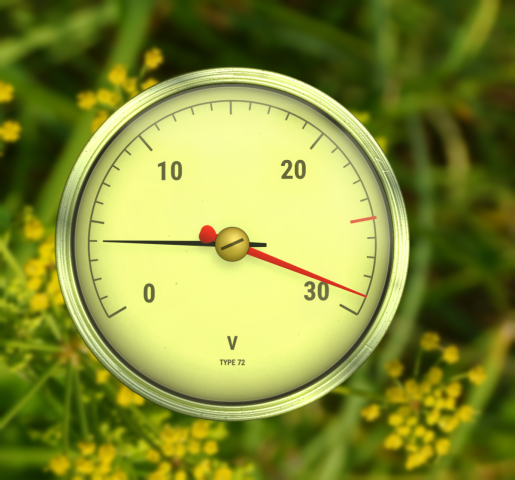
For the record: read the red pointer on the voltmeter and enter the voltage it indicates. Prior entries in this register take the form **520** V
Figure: **29** V
